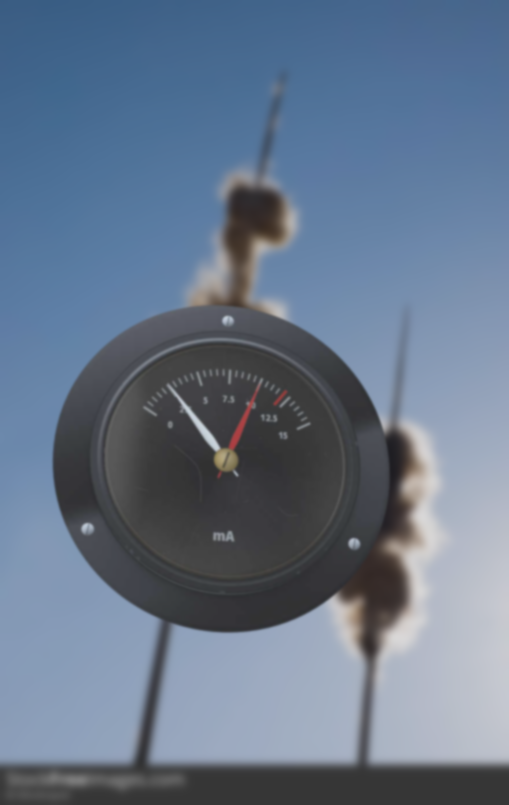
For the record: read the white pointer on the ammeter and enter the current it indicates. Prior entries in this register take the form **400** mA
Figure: **2.5** mA
